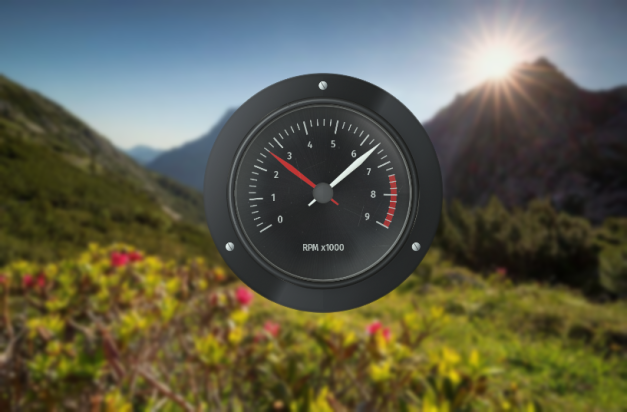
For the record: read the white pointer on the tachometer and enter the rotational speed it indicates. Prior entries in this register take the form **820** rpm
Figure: **6400** rpm
